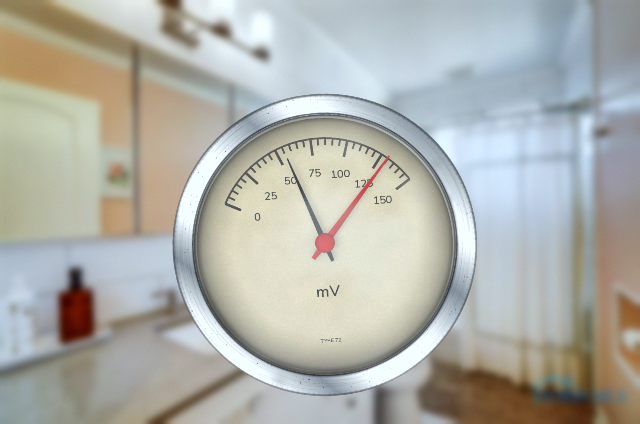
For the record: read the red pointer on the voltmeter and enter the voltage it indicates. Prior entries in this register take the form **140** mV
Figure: **130** mV
